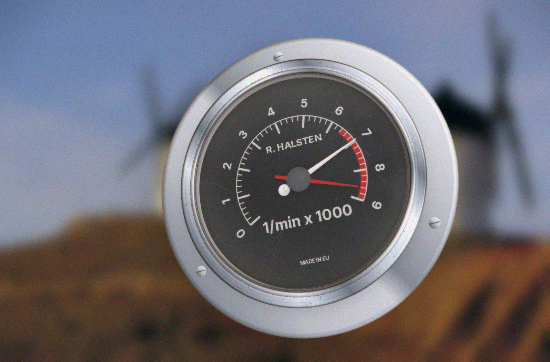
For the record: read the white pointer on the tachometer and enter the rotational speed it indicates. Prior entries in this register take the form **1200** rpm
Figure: **7000** rpm
